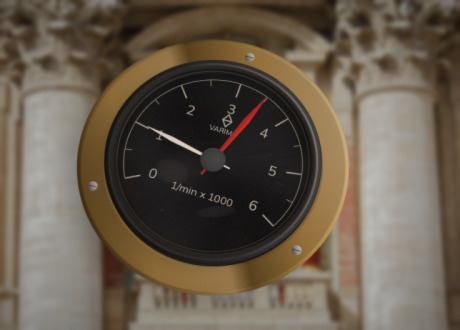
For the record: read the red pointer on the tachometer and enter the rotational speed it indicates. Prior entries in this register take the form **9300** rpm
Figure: **3500** rpm
